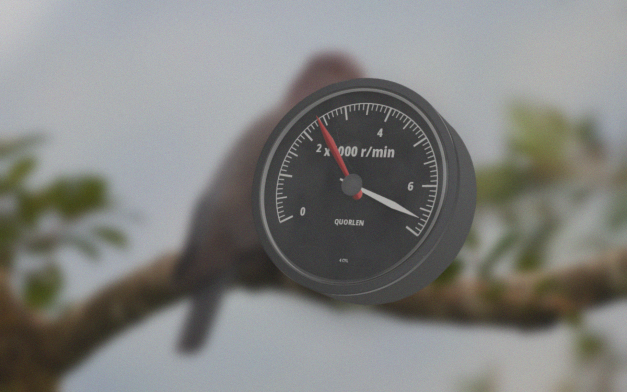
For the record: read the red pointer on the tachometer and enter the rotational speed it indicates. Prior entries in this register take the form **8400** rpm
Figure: **2400** rpm
